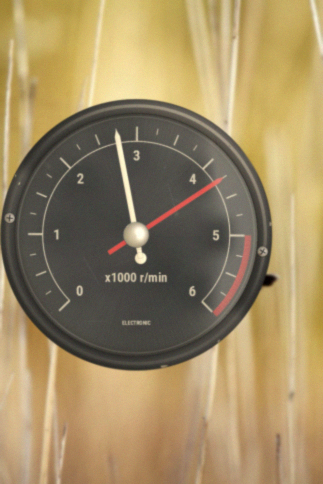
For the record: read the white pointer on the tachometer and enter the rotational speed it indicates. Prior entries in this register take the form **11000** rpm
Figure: **2750** rpm
